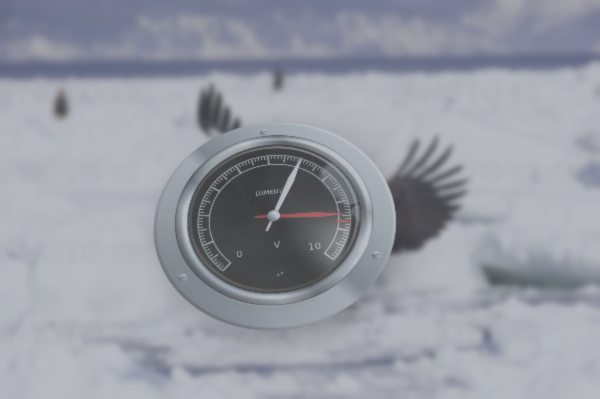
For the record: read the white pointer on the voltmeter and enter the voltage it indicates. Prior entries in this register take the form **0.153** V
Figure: **6** V
